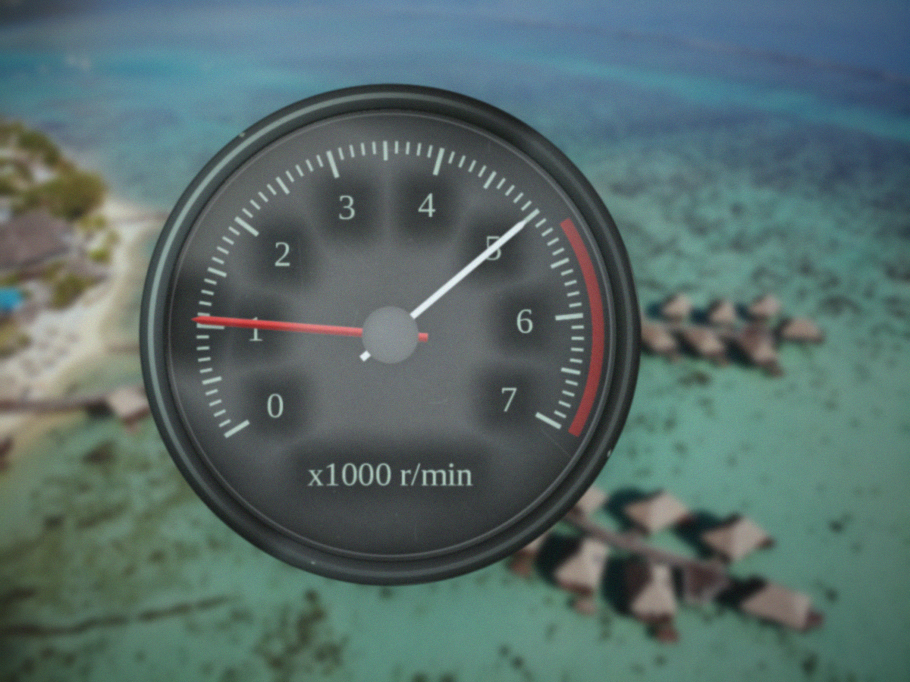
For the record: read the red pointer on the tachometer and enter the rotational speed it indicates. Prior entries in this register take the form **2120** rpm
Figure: **1050** rpm
